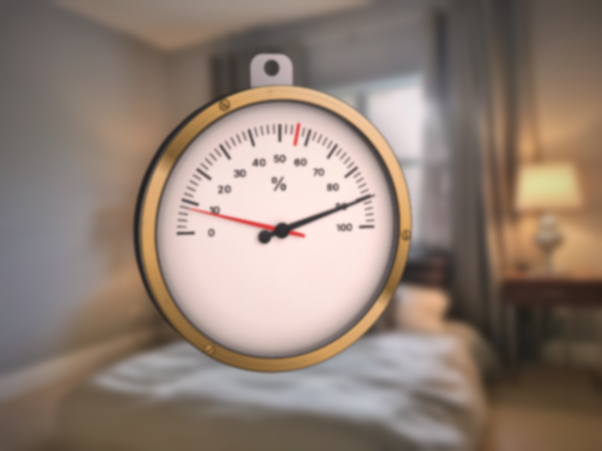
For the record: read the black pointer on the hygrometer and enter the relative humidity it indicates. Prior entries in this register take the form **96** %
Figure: **90** %
